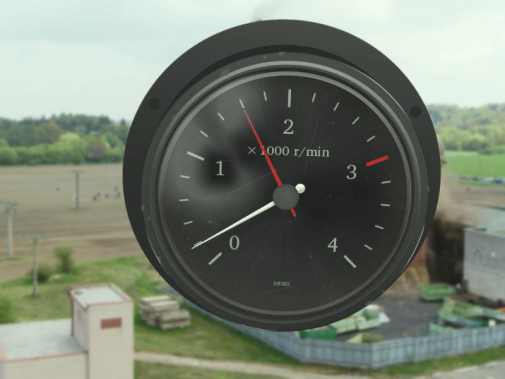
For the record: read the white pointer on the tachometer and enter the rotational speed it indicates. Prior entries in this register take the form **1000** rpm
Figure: **200** rpm
